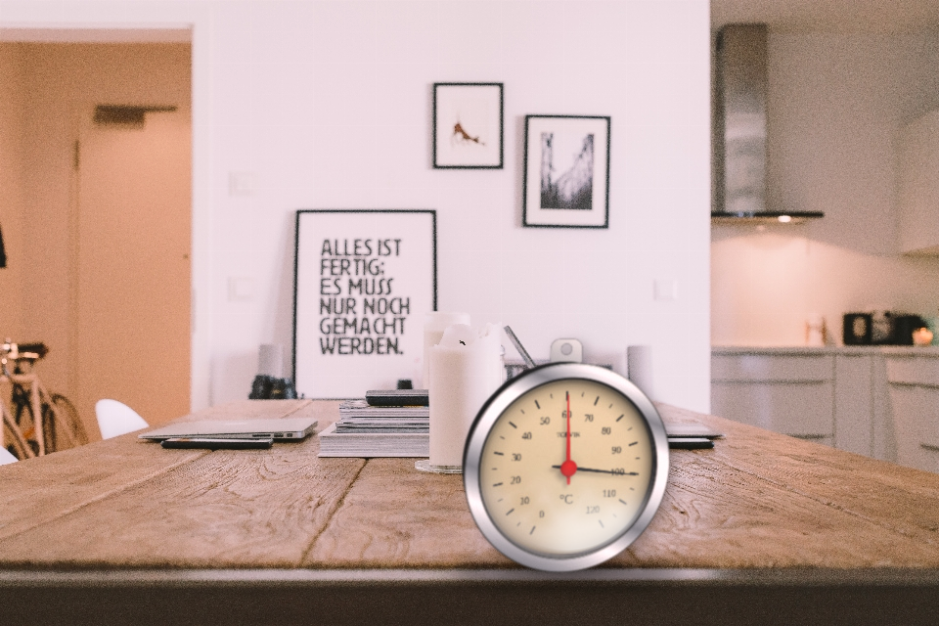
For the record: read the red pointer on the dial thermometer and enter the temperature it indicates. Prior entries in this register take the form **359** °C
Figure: **60** °C
